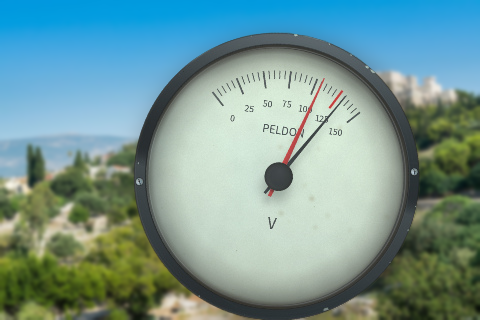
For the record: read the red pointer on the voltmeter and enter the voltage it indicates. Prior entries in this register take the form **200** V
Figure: **105** V
